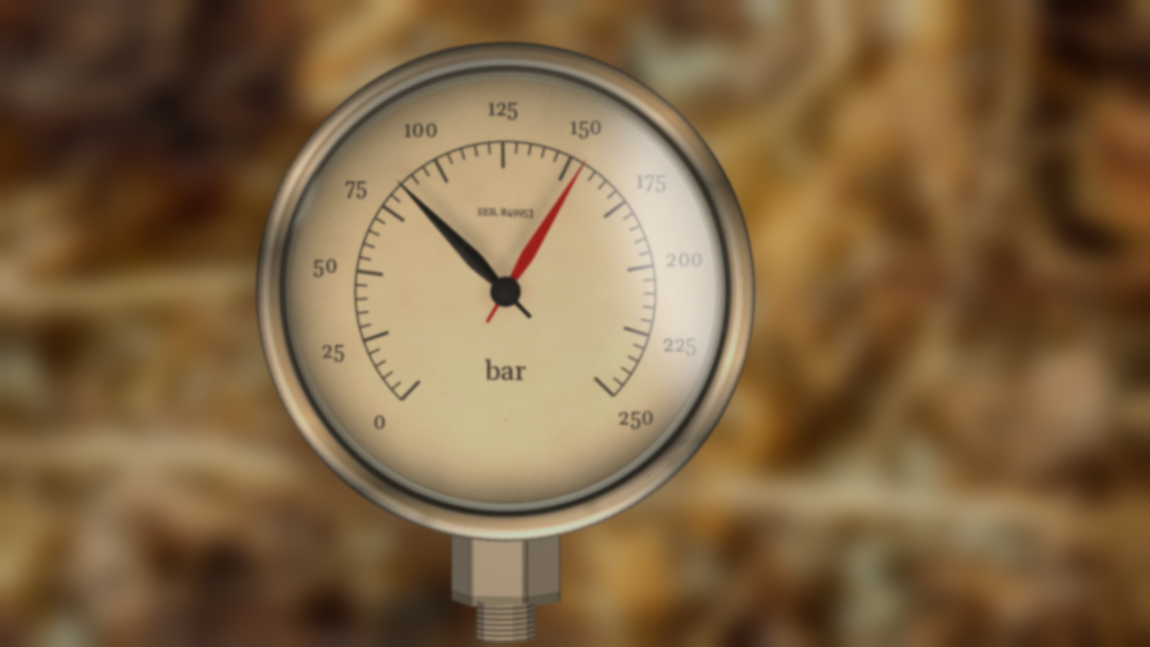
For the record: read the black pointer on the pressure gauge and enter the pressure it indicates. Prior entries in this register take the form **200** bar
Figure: **85** bar
